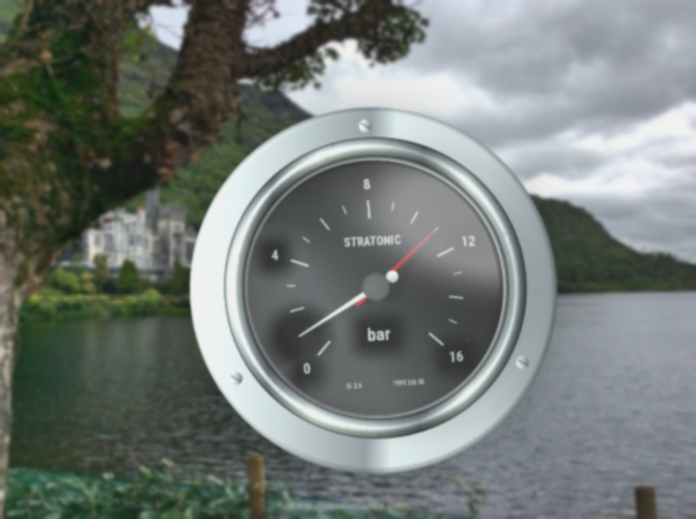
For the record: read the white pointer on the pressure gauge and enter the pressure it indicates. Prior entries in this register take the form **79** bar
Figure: **1** bar
